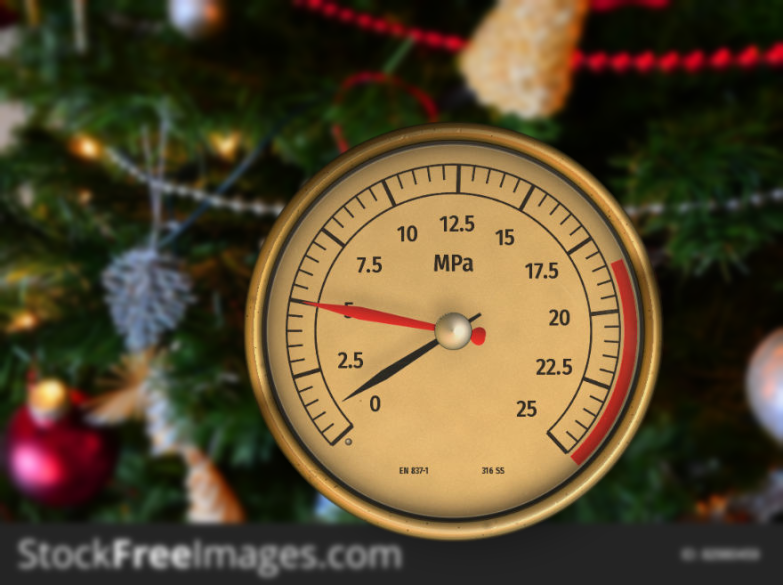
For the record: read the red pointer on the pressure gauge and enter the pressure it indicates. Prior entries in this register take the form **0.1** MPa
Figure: **5** MPa
